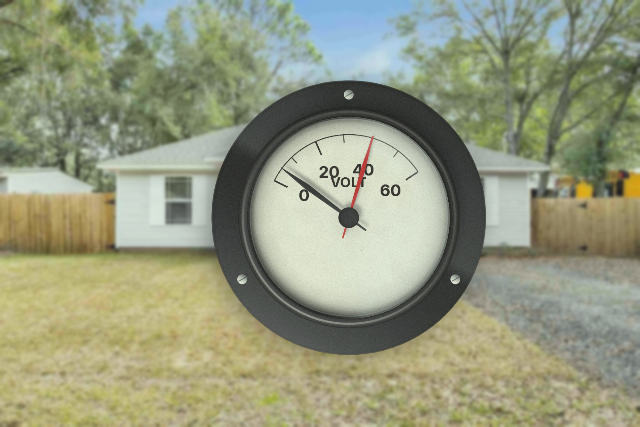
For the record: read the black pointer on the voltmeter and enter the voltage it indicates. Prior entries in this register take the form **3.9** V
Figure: **5** V
